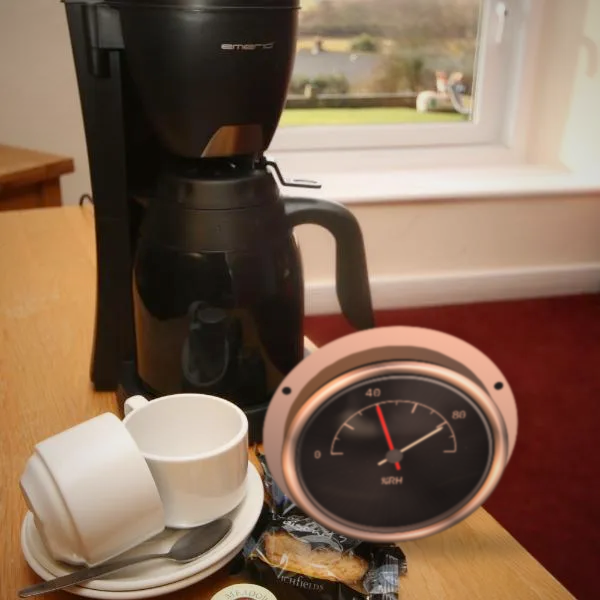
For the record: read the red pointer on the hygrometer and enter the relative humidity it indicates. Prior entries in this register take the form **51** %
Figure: **40** %
